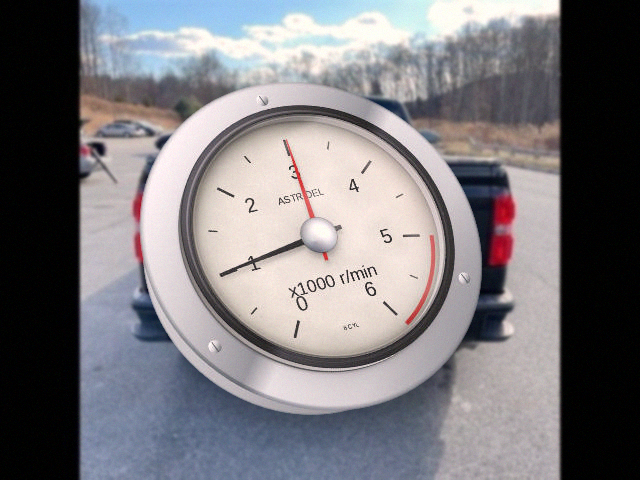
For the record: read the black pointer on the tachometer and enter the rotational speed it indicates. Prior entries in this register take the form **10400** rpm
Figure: **1000** rpm
